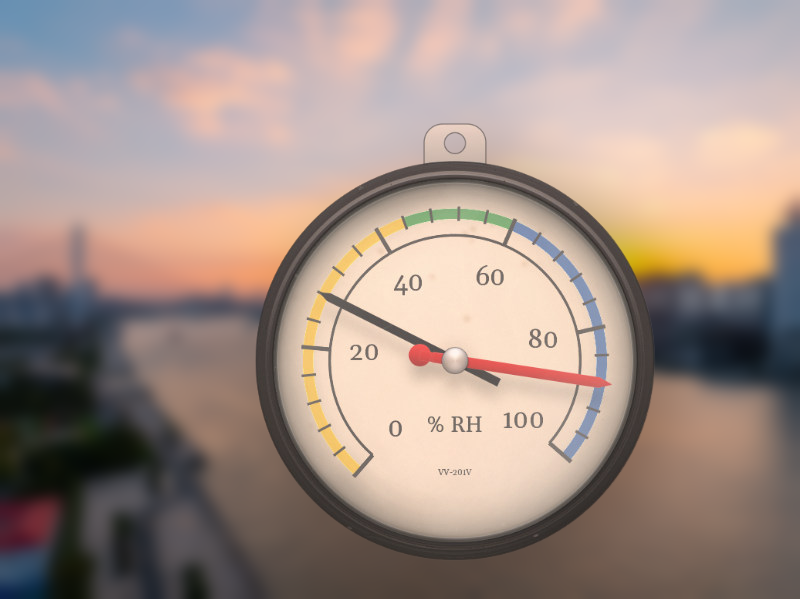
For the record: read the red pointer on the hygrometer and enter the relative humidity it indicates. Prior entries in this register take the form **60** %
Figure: **88** %
